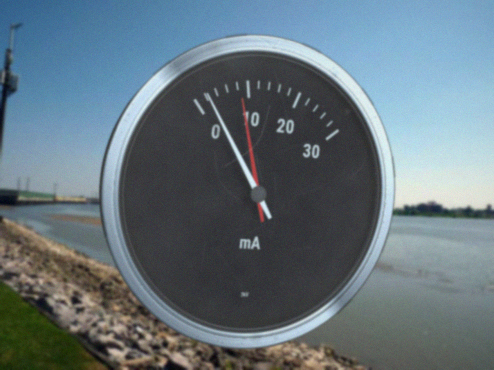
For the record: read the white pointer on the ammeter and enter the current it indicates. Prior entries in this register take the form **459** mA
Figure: **2** mA
